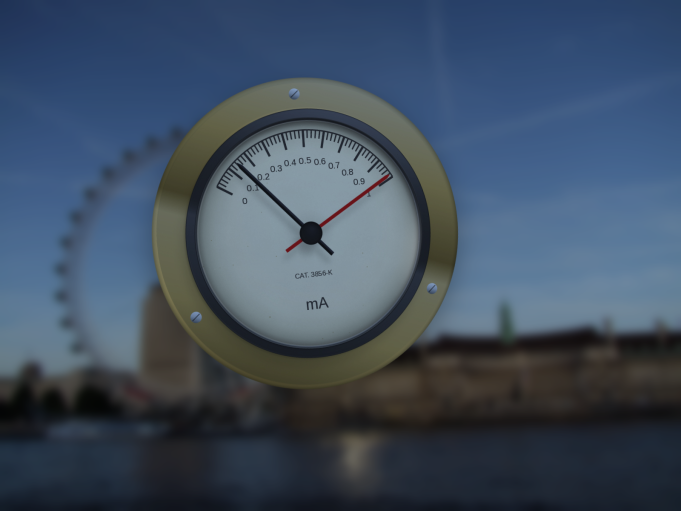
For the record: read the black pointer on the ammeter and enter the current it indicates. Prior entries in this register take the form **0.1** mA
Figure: **0.14** mA
